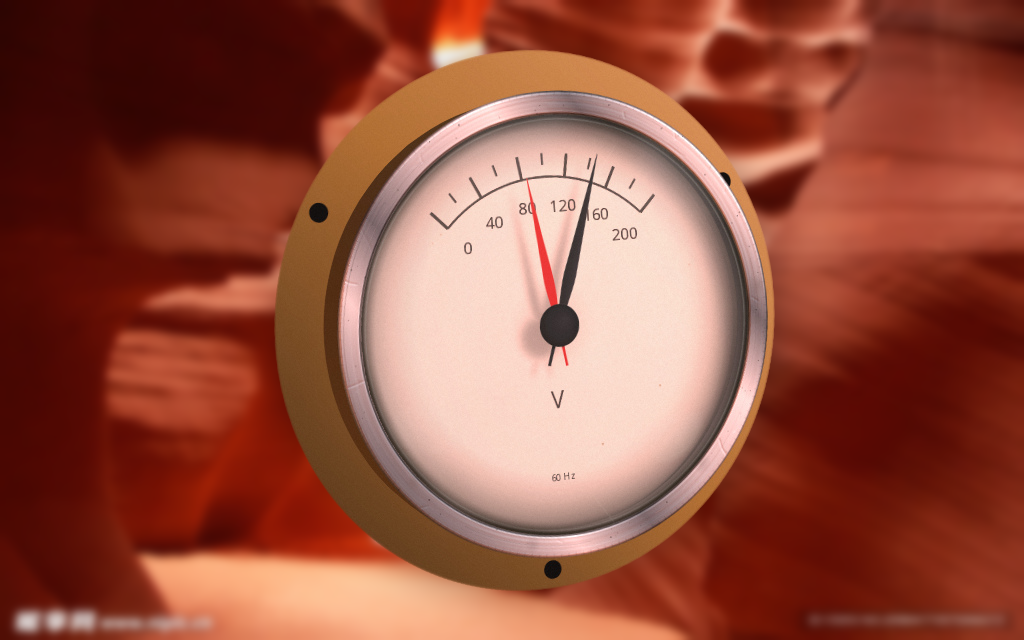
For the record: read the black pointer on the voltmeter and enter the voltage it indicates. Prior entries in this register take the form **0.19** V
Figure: **140** V
